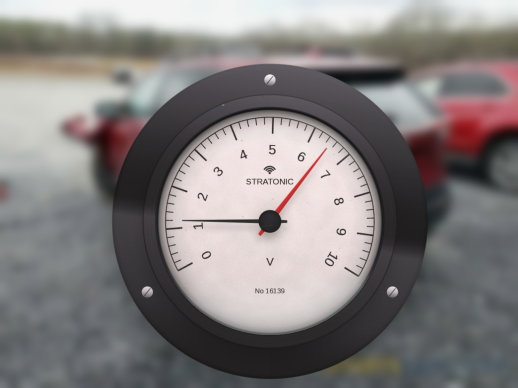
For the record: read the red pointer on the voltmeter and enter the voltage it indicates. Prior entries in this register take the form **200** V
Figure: **6.5** V
